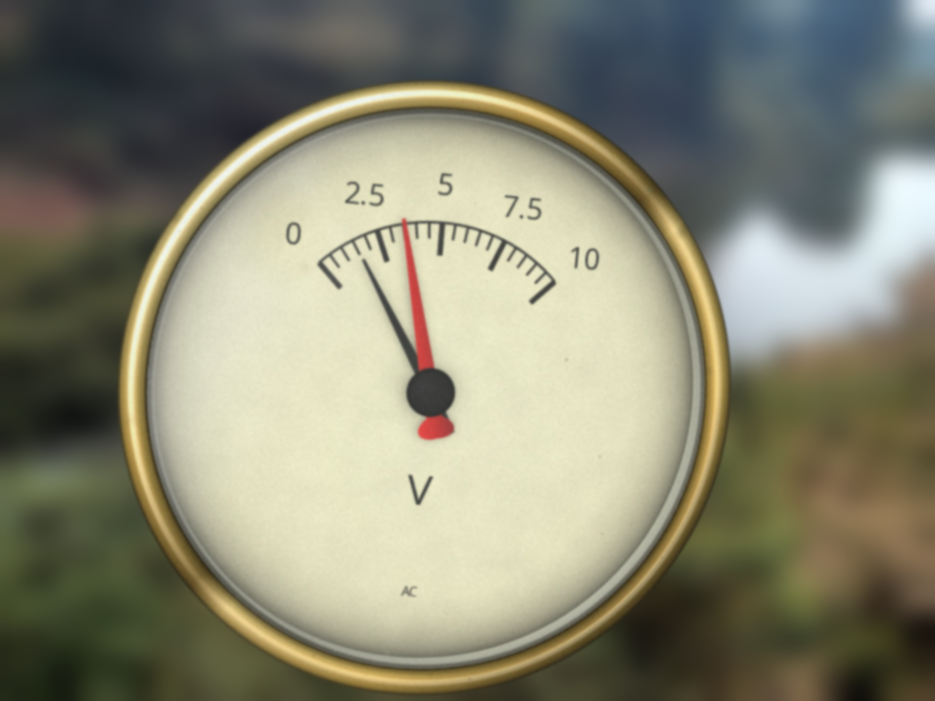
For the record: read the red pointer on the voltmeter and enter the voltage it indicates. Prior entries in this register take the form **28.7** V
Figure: **3.5** V
